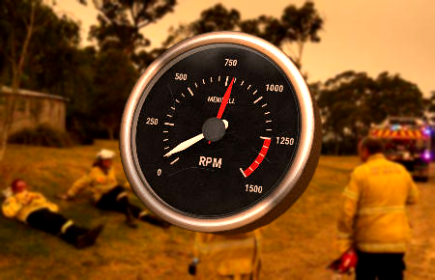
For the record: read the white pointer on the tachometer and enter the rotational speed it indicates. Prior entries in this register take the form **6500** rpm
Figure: **50** rpm
